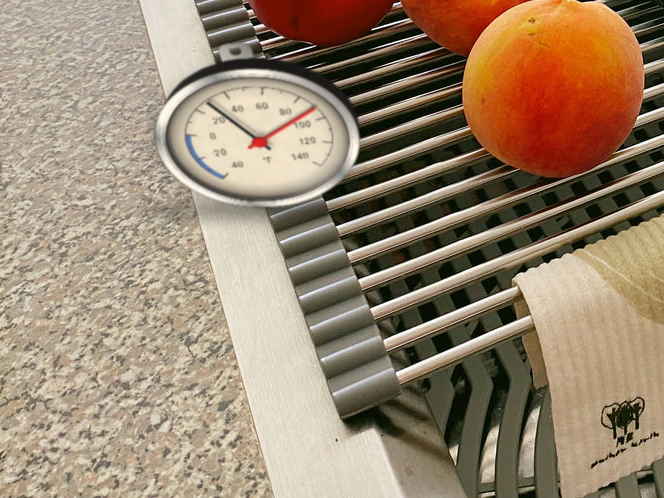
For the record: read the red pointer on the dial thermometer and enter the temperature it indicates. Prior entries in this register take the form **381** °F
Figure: **90** °F
